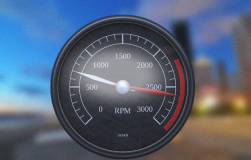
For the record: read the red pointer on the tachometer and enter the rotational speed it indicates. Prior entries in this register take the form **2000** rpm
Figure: **2600** rpm
